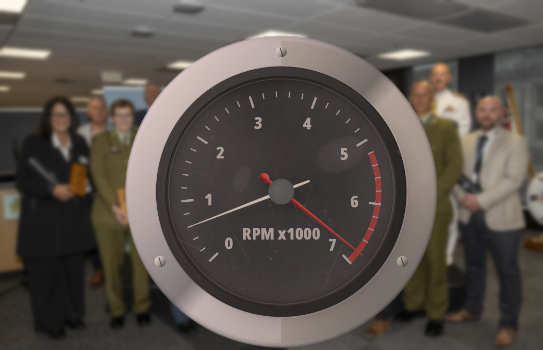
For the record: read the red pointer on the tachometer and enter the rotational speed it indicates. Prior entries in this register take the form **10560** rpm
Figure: **6800** rpm
